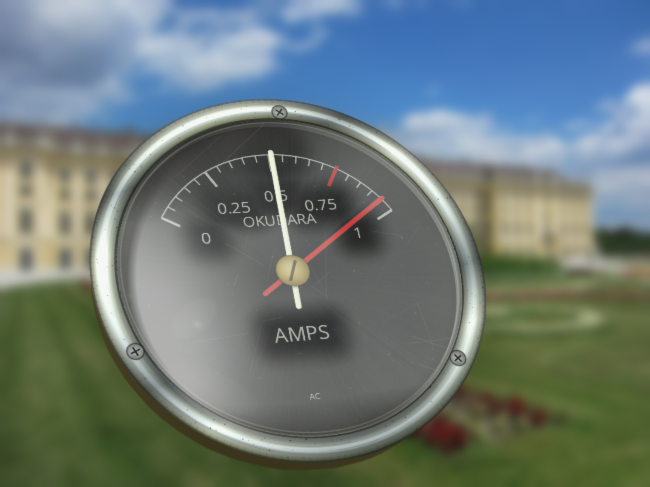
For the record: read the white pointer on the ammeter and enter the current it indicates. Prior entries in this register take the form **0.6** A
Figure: **0.5** A
